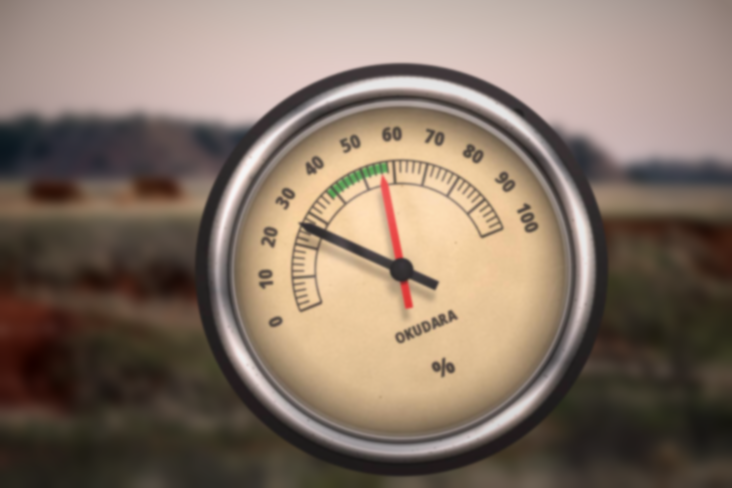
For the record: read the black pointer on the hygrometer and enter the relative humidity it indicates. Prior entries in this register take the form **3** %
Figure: **26** %
